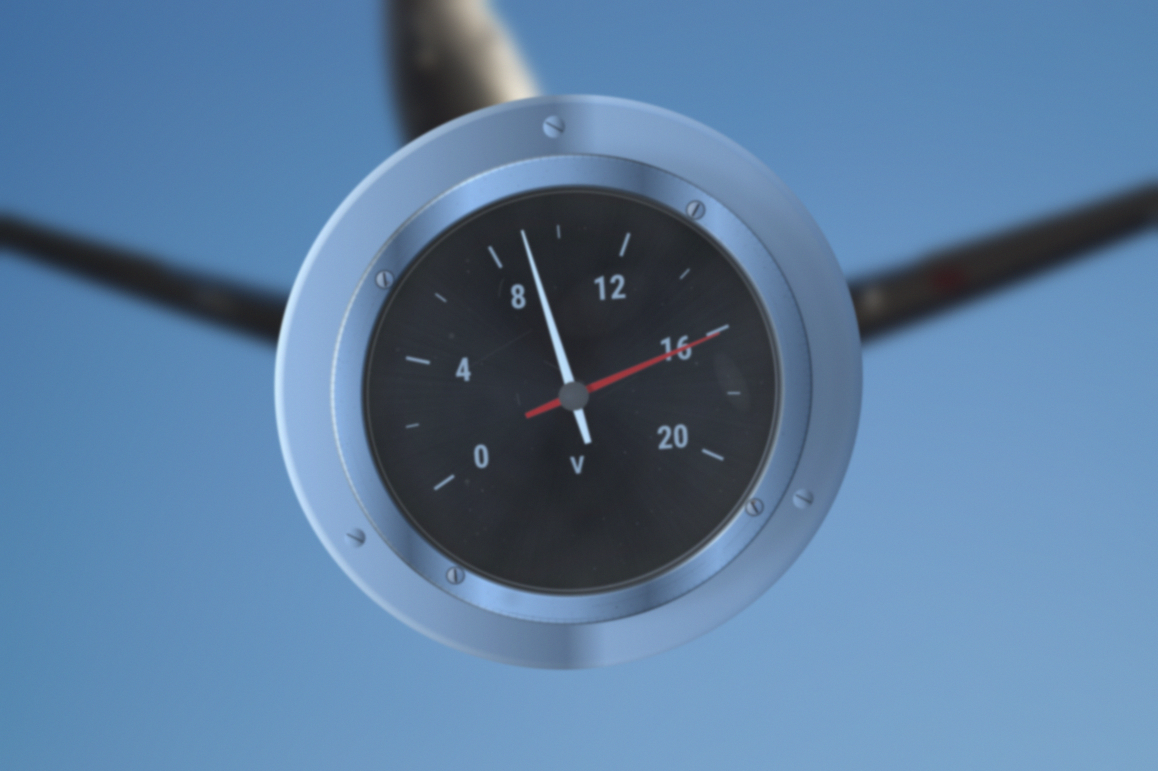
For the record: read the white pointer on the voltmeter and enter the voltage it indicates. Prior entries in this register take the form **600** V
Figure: **9** V
